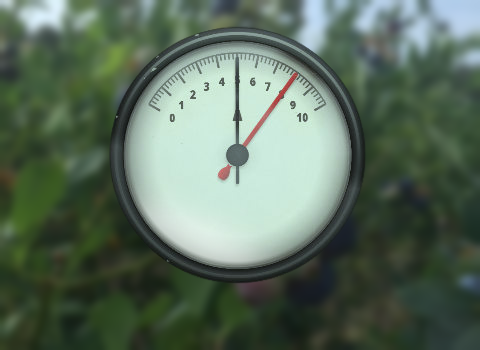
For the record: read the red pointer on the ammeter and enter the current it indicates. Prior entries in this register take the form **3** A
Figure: **8** A
